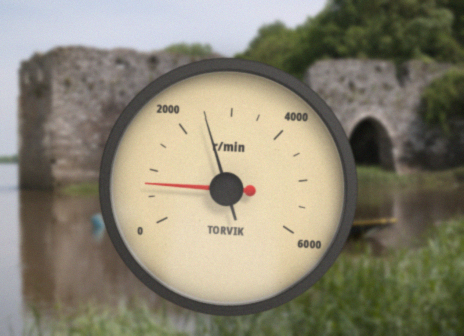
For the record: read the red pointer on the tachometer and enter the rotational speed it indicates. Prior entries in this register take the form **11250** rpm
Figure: **750** rpm
